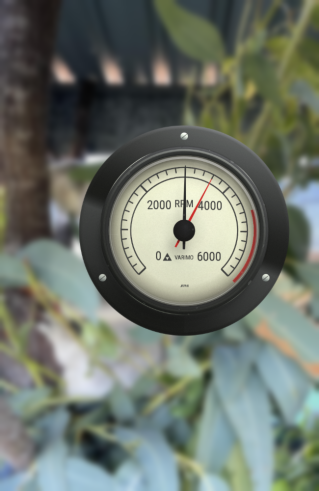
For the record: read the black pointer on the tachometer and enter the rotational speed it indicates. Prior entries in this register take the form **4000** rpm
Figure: **3000** rpm
